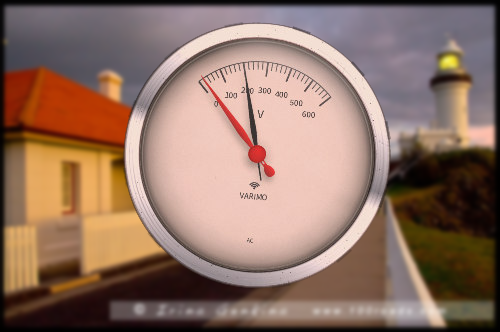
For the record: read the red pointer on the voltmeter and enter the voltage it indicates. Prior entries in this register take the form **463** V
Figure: **20** V
